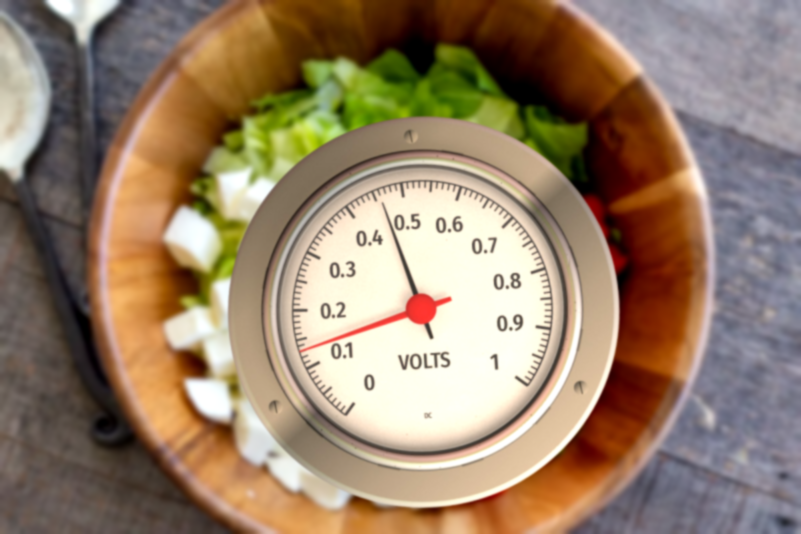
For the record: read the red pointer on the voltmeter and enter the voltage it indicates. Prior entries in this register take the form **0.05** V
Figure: **0.13** V
